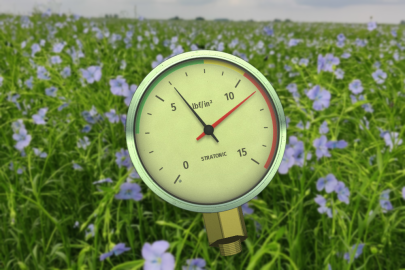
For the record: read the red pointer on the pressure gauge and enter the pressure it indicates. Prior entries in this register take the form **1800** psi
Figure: **11** psi
